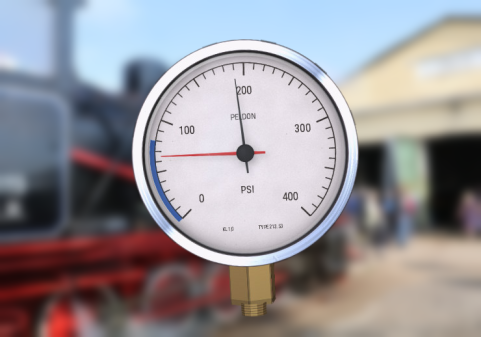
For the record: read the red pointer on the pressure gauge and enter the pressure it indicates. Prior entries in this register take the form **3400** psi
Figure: **65** psi
